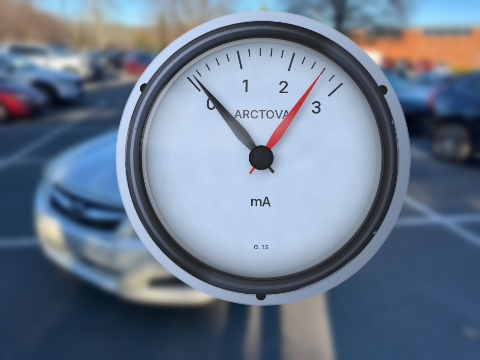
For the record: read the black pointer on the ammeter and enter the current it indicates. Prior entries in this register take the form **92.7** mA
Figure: **0.1** mA
